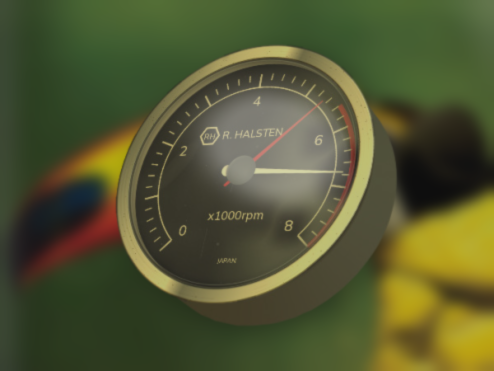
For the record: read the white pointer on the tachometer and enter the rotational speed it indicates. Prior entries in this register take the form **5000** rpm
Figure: **6800** rpm
